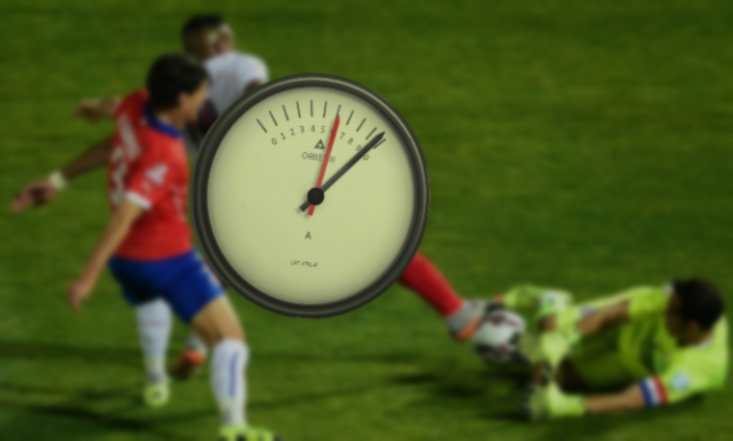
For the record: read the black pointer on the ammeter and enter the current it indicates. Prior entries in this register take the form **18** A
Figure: **9.5** A
